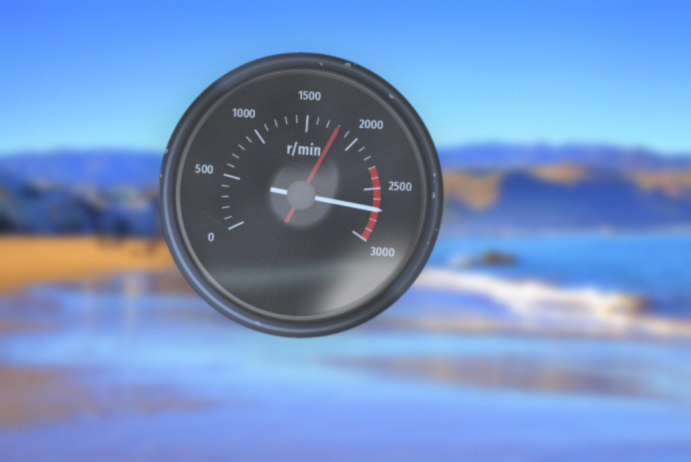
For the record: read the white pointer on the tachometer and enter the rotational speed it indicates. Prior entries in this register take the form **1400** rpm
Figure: **2700** rpm
